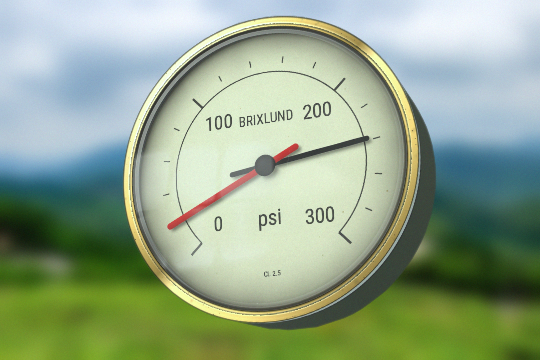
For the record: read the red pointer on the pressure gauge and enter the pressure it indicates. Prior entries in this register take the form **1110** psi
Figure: **20** psi
